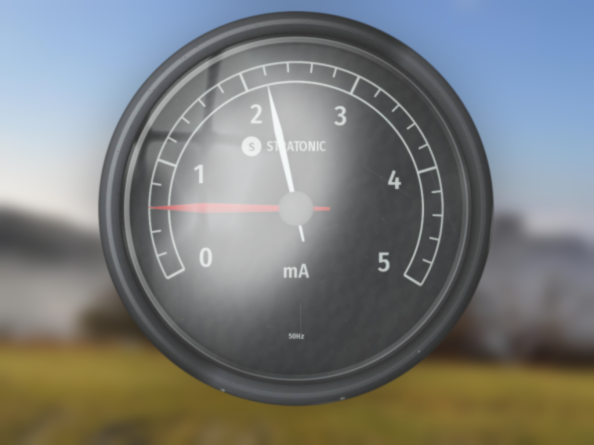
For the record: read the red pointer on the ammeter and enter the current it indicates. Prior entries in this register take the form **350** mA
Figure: **0.6** mA
